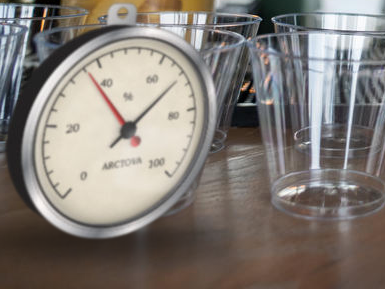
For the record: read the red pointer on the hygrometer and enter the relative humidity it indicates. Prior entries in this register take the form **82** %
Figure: **36** %
